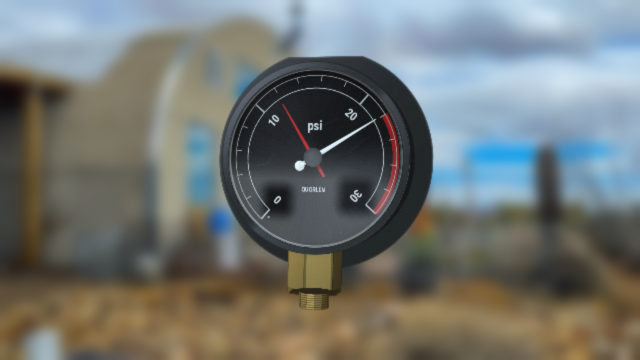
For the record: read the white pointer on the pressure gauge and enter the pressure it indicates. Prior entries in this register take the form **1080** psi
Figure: **22** psi
